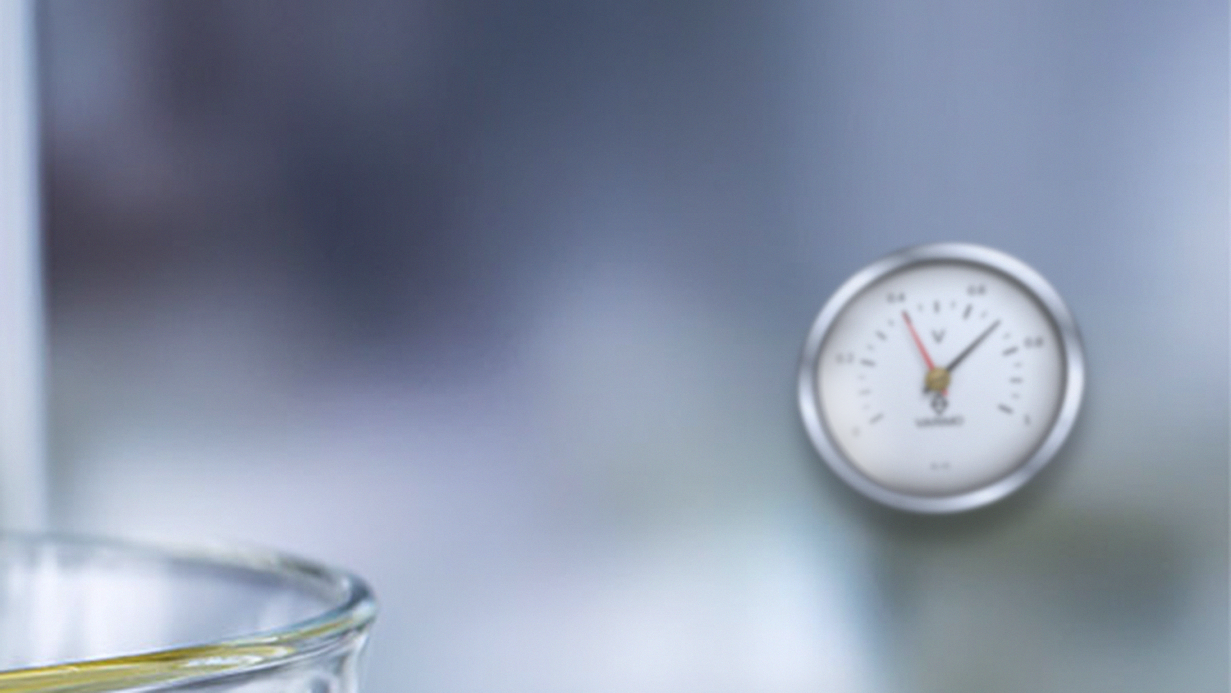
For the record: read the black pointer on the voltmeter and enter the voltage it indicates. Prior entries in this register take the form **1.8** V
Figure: **0.7** V
